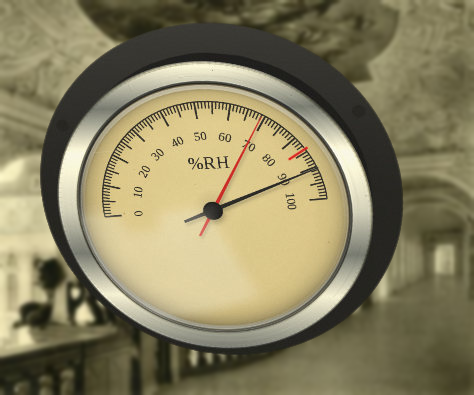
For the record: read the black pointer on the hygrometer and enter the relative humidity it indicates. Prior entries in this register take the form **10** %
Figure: **90** %
